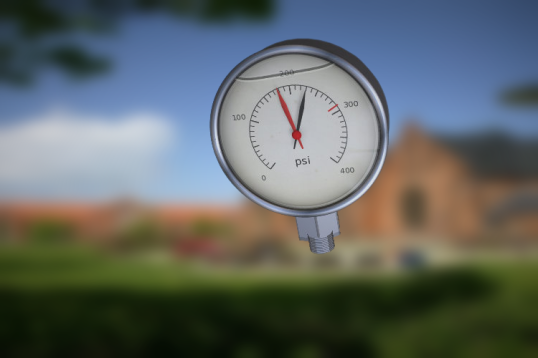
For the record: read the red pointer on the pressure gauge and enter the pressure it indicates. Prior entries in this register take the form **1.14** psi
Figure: **180** psi
